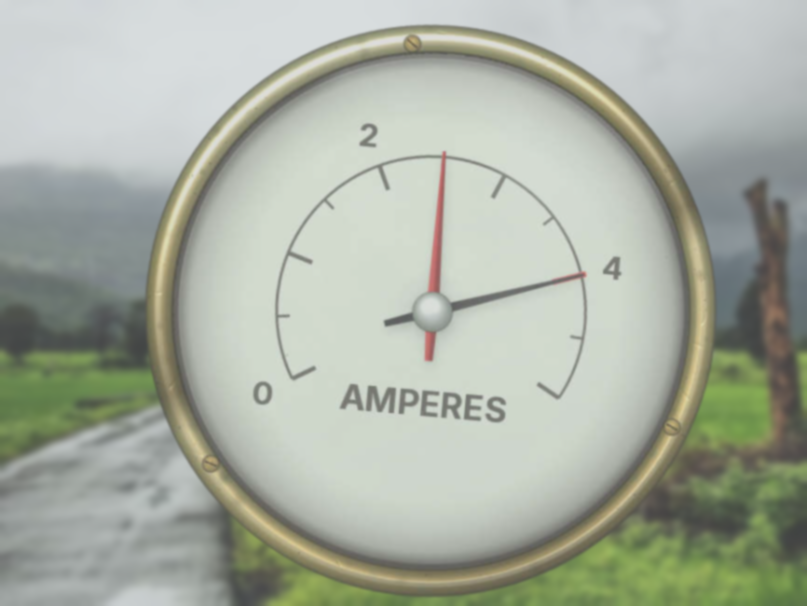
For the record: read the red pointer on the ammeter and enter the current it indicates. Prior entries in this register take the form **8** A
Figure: **2.5** A
